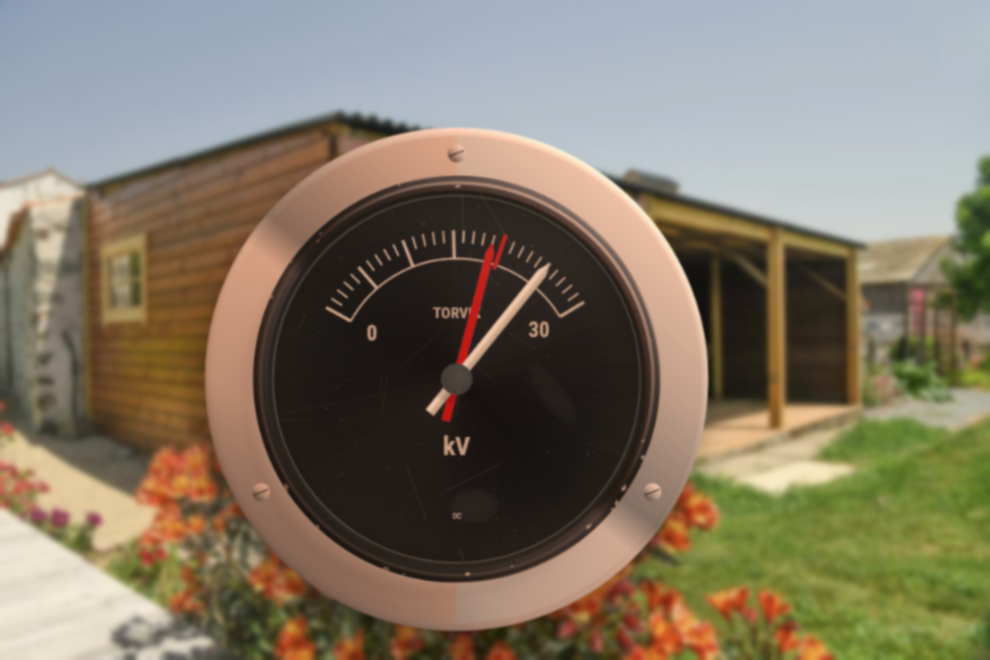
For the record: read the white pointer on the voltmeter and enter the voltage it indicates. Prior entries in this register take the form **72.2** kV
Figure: **25** kV
